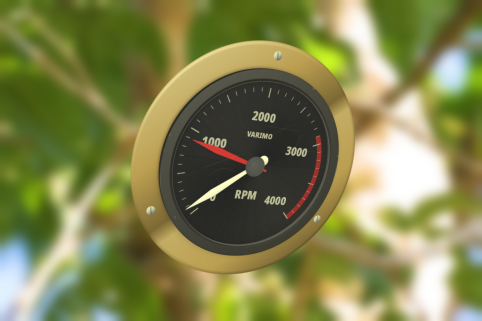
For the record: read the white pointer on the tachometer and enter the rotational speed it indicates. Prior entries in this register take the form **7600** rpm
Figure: **100** rpm
